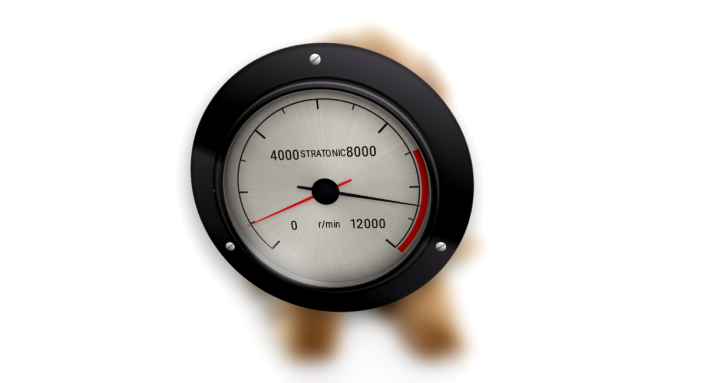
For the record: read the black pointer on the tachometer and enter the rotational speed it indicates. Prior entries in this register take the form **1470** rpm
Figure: **10500** rpm
